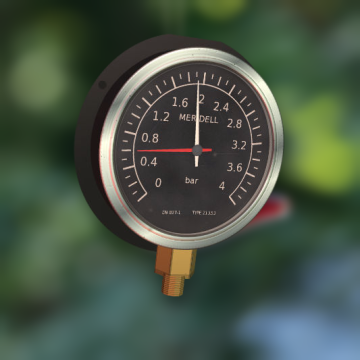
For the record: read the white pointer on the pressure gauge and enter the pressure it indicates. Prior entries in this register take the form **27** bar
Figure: **1.9** bar
